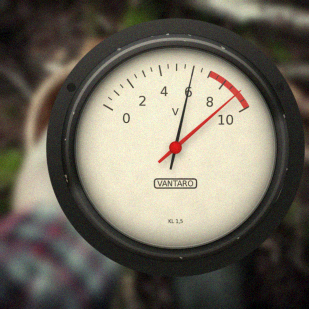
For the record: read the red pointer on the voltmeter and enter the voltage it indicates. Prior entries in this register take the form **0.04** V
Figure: **9** V
